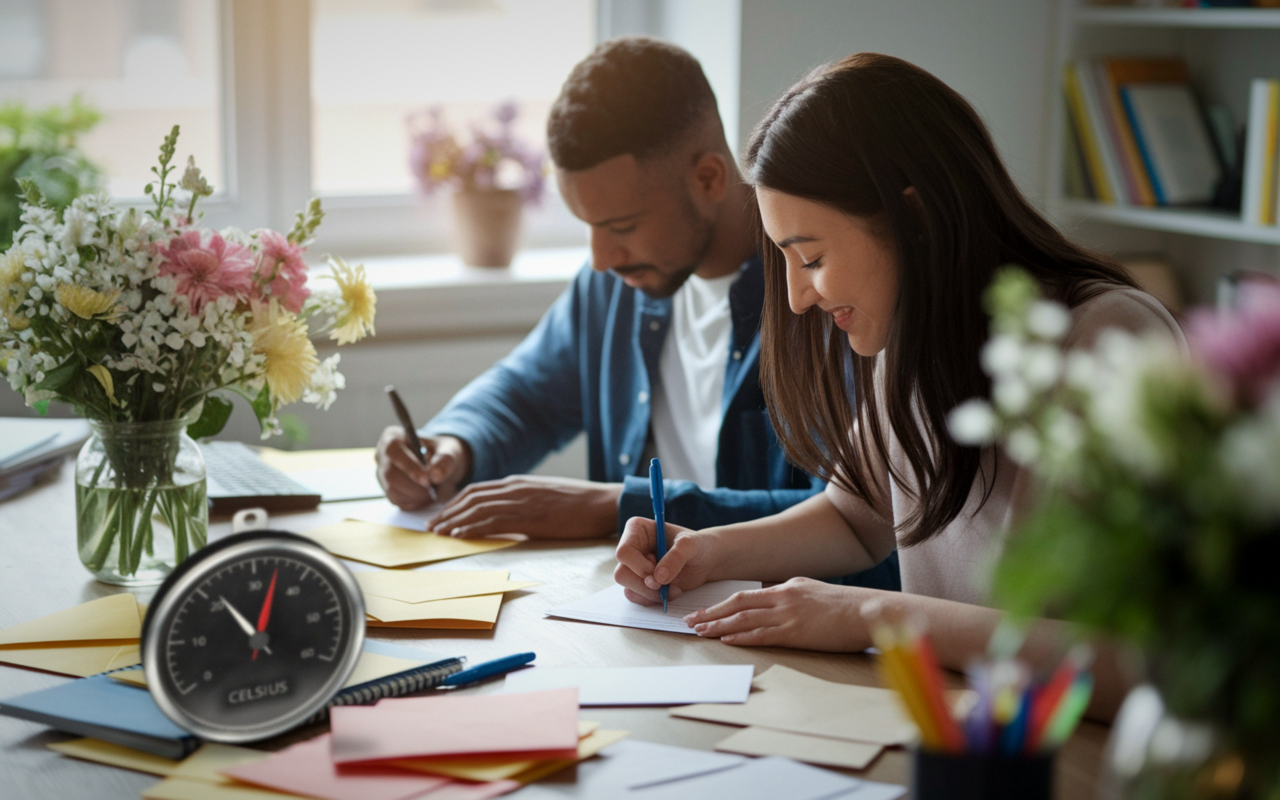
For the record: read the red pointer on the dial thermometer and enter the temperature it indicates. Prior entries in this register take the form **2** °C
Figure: **34** °C
